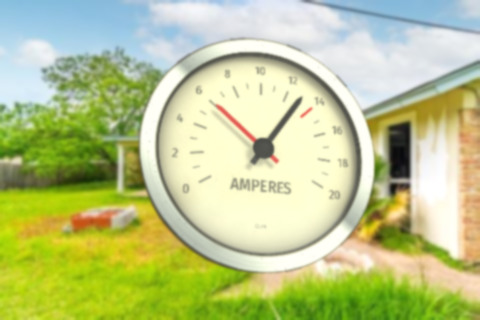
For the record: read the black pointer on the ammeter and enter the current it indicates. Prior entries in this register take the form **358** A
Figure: **13** A
